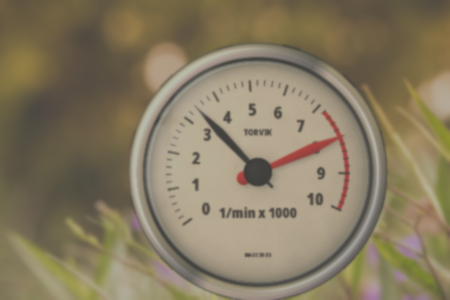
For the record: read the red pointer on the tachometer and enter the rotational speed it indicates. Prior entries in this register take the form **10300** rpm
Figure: **8000** rpm
